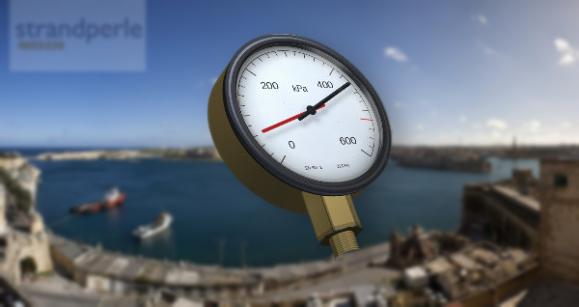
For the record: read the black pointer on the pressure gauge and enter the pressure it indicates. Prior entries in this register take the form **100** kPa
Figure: **440** kPa
